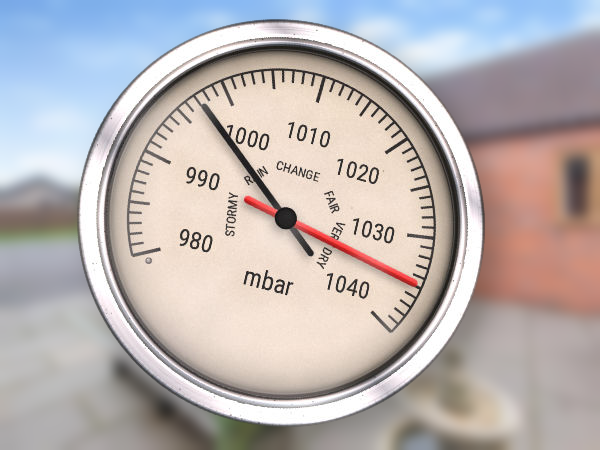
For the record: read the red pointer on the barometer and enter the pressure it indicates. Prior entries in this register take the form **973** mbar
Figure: **1035** mbar
